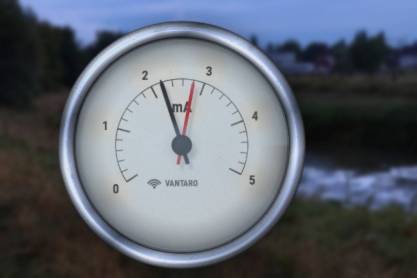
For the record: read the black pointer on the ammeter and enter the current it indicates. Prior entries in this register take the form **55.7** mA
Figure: **2.2** mA
